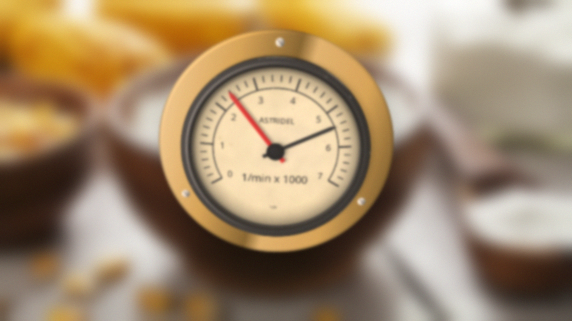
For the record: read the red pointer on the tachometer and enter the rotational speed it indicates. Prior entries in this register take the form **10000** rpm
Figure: **2400** rpm
